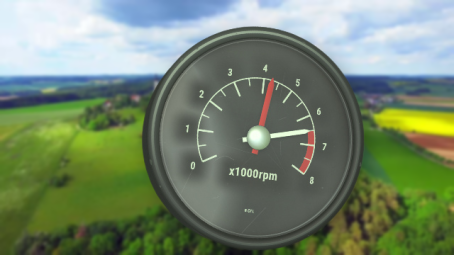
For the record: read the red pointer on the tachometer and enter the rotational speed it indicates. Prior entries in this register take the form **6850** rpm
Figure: **4250** rpm
